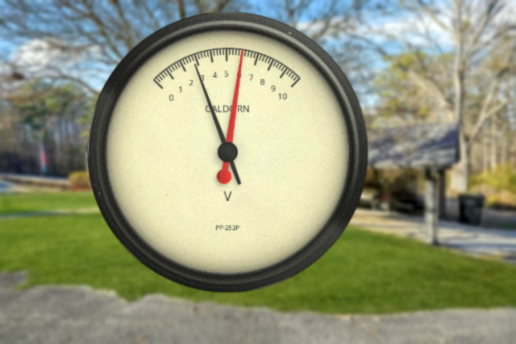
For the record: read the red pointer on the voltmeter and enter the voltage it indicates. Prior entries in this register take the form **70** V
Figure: **6** V
